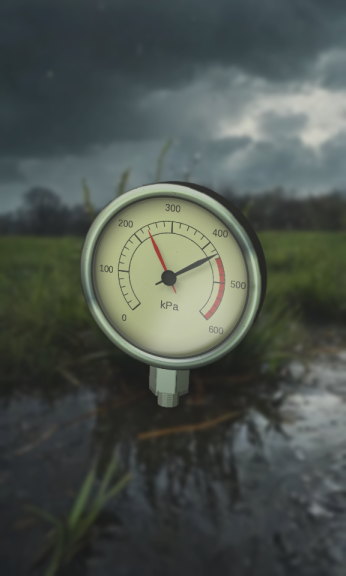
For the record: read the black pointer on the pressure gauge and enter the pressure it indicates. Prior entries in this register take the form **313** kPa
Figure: **430** kPa
